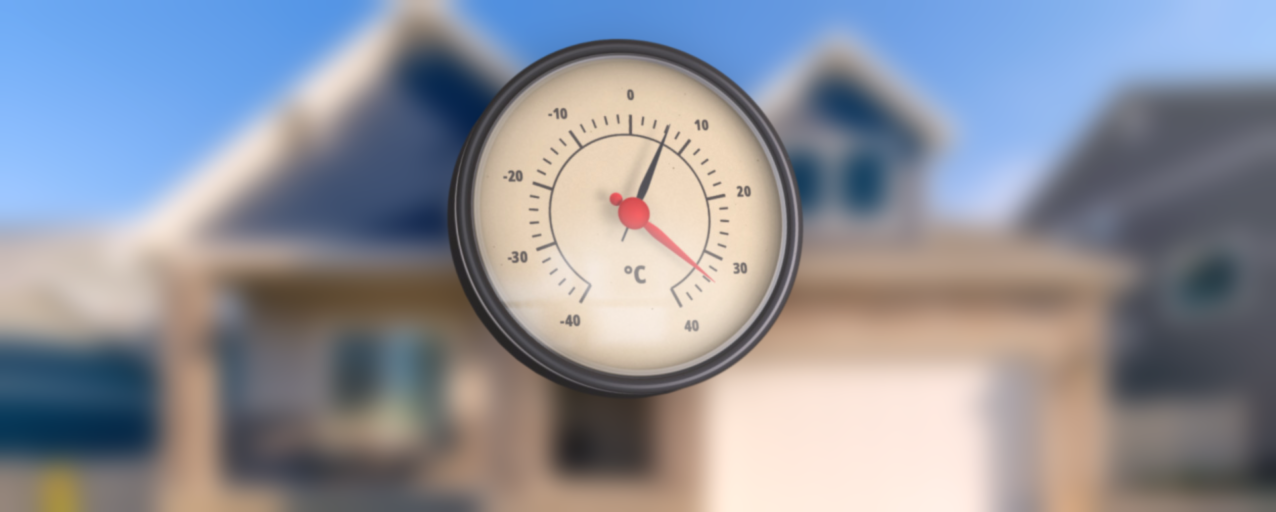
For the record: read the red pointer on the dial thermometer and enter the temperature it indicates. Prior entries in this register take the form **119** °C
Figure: **34** °C
